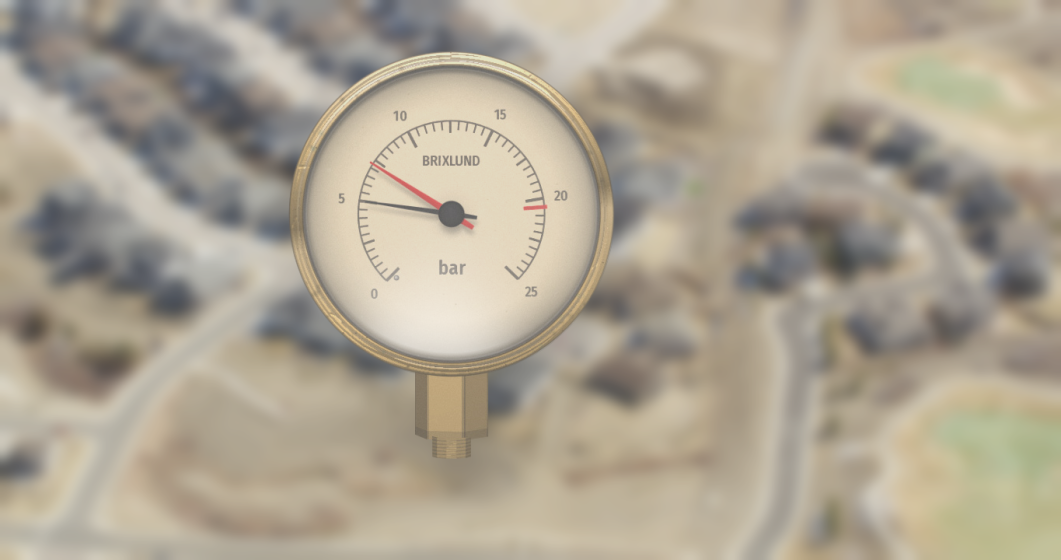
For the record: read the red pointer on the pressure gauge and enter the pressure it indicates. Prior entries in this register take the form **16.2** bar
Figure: **7.25** bar
